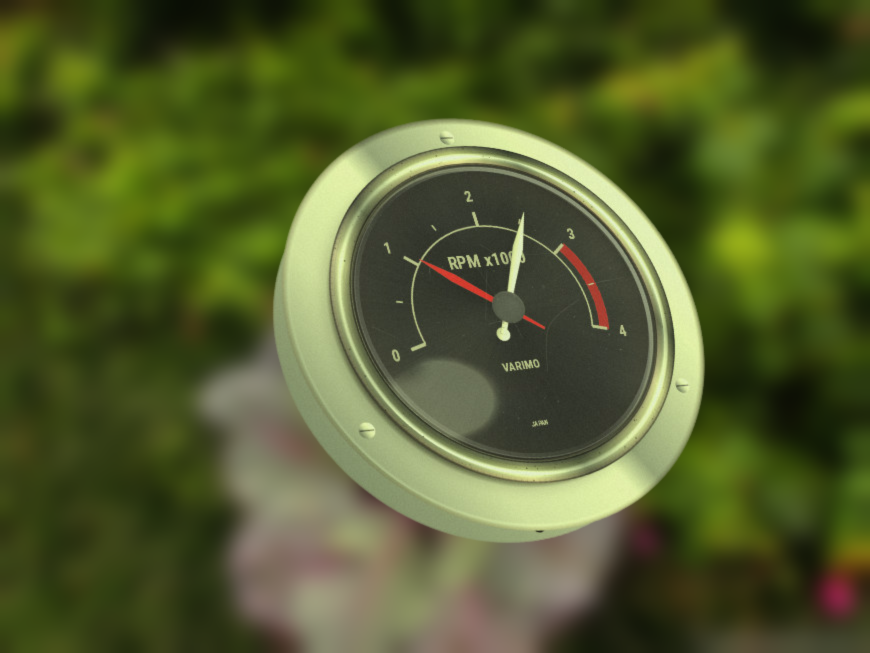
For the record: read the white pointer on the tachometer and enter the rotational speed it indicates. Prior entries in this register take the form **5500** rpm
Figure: **2500** rpm
